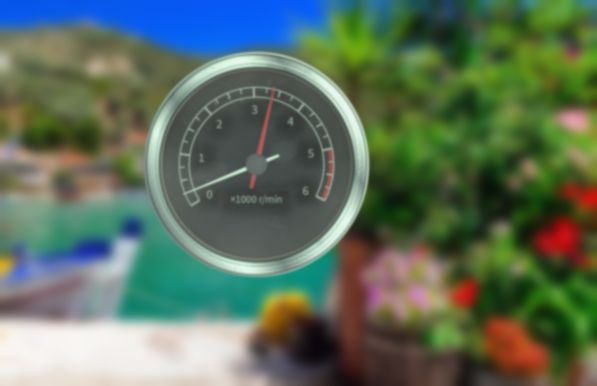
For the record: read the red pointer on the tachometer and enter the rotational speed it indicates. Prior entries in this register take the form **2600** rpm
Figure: **3375** rpm
